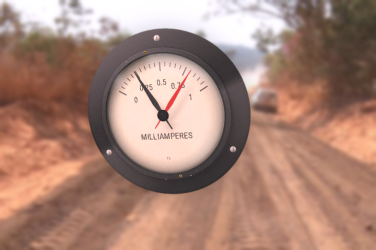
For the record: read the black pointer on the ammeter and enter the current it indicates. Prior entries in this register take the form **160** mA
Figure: **0.25** mA
